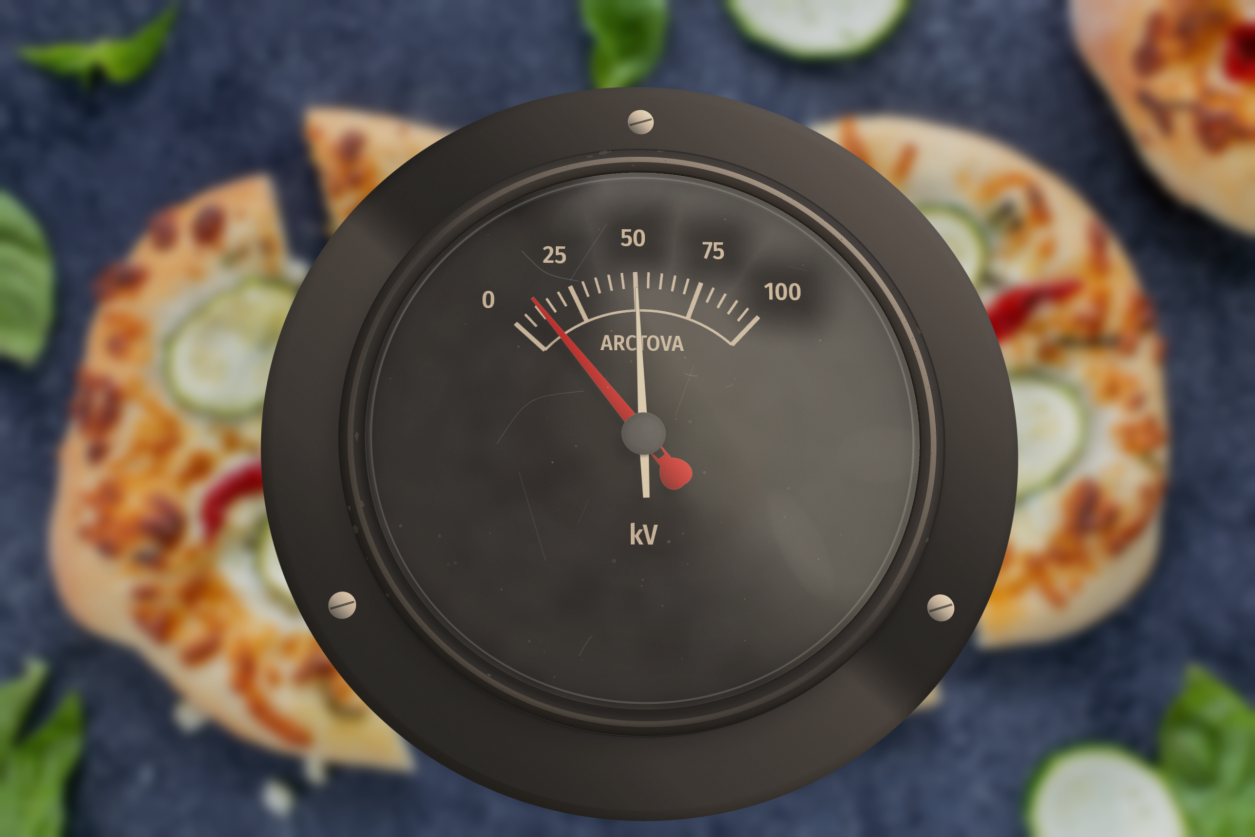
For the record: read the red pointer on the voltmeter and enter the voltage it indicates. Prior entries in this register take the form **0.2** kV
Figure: **10** kV
